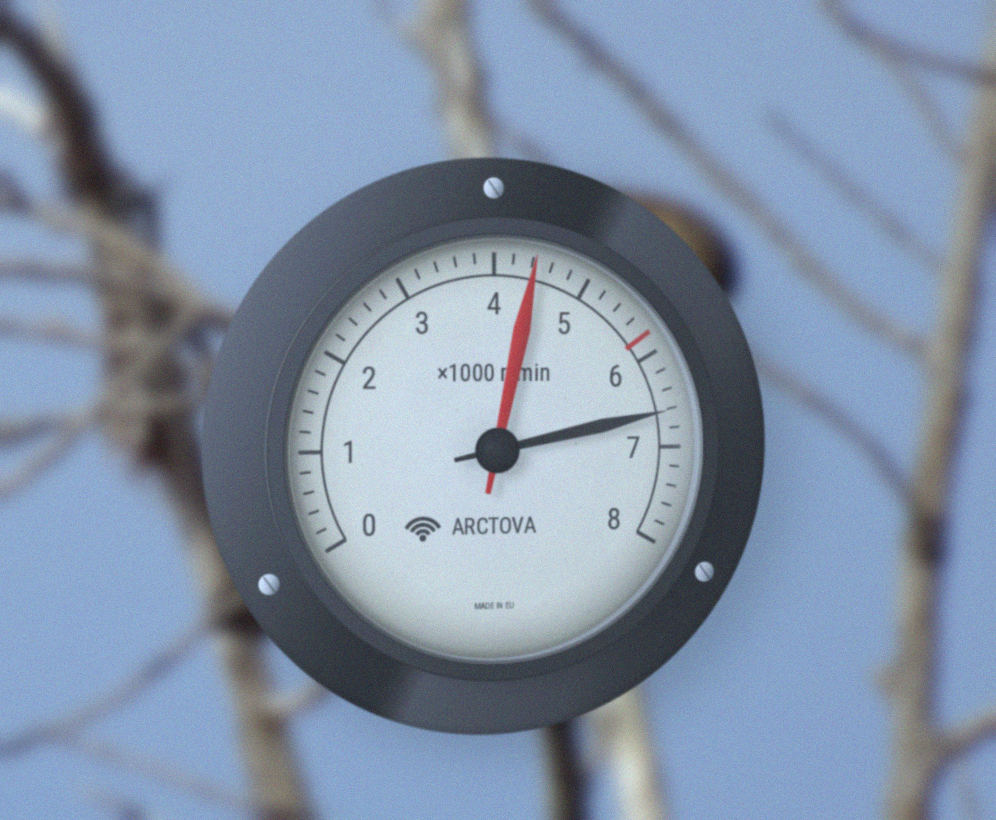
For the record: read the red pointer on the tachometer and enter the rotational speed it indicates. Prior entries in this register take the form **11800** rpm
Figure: **4400** rpm
